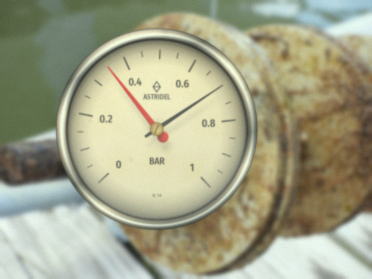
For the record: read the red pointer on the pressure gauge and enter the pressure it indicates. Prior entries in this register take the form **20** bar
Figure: **0.35** bar
